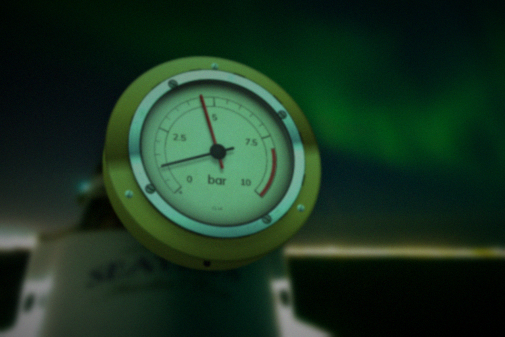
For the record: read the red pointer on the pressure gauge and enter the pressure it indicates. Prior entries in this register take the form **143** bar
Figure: **4.5** bar
